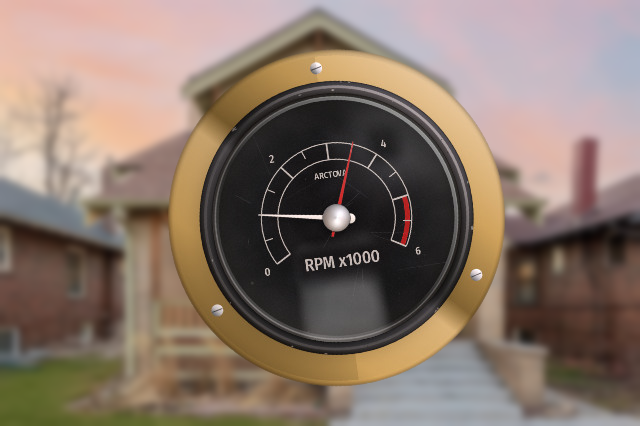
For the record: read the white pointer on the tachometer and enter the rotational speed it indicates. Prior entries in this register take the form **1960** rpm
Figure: **1000** rpm
